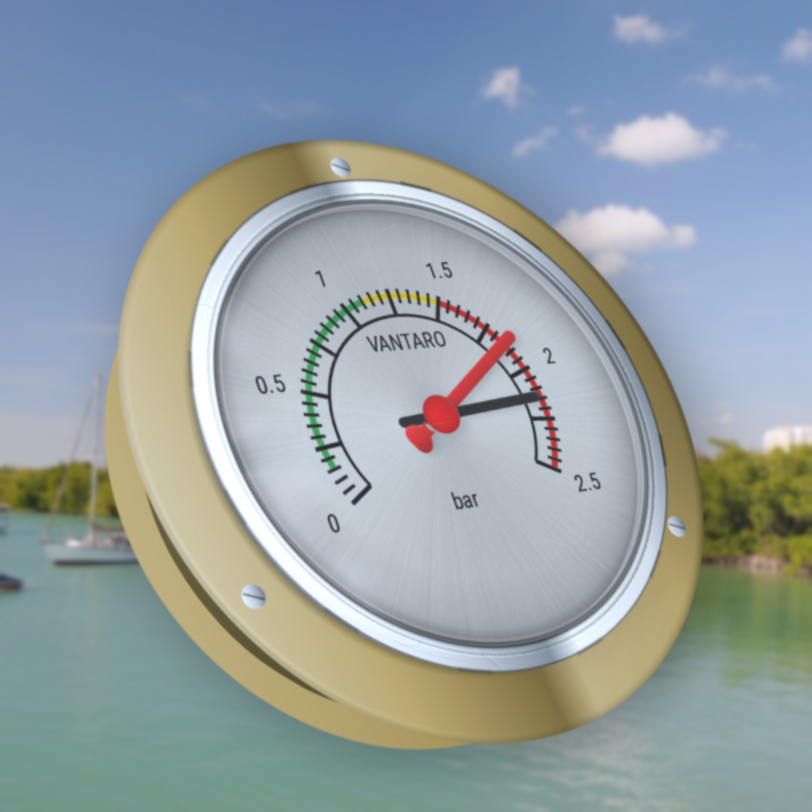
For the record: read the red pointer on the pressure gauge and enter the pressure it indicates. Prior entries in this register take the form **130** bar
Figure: **1.85** bar
